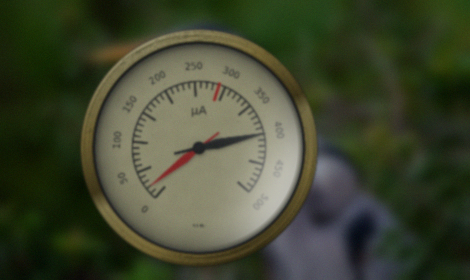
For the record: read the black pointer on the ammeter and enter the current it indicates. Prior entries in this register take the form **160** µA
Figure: **400** µA
